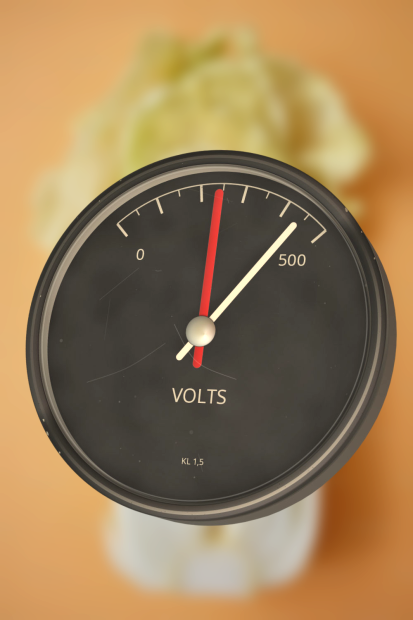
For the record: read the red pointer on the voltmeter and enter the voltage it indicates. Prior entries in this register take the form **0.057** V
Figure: **250** V
